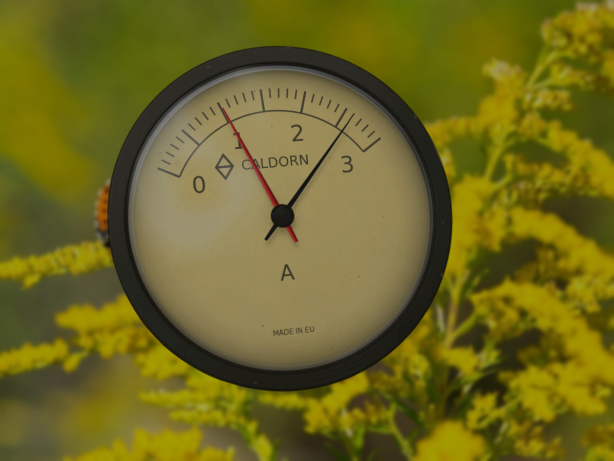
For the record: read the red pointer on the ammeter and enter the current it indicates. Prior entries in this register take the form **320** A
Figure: **1** A
